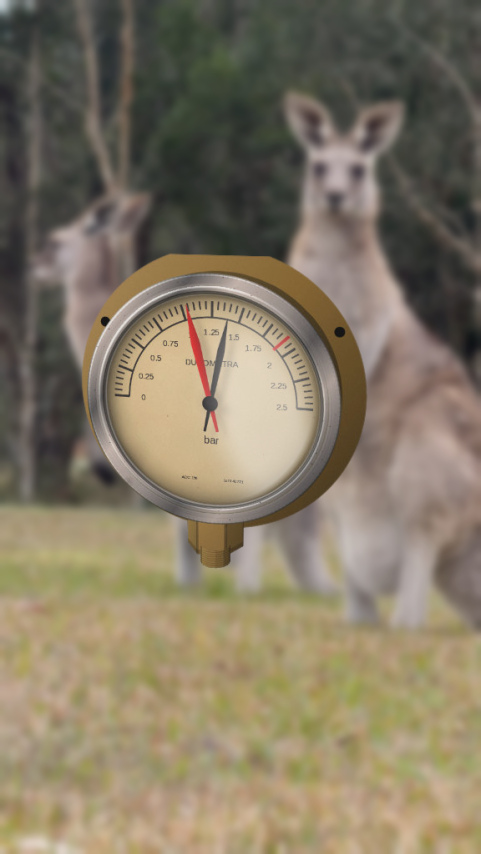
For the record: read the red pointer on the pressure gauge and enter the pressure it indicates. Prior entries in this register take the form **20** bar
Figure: **1.05** bar
